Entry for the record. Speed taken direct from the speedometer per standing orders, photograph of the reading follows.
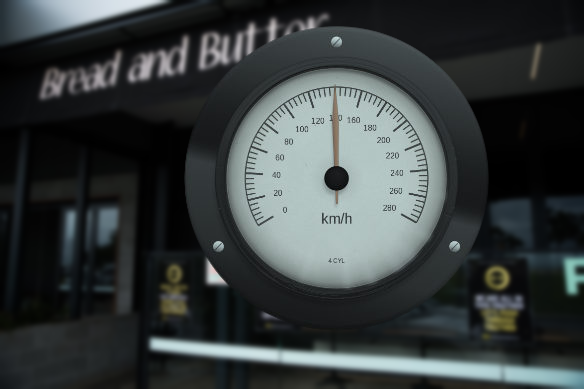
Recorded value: 140 km/h
